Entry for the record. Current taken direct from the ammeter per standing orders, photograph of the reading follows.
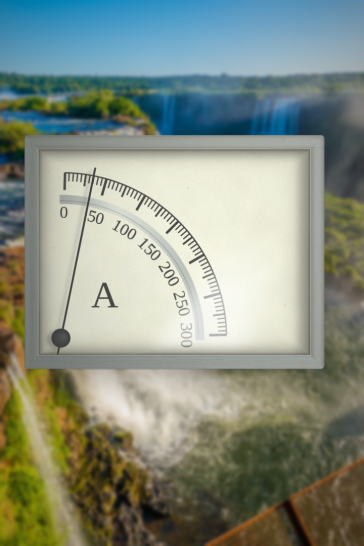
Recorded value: 35 A
